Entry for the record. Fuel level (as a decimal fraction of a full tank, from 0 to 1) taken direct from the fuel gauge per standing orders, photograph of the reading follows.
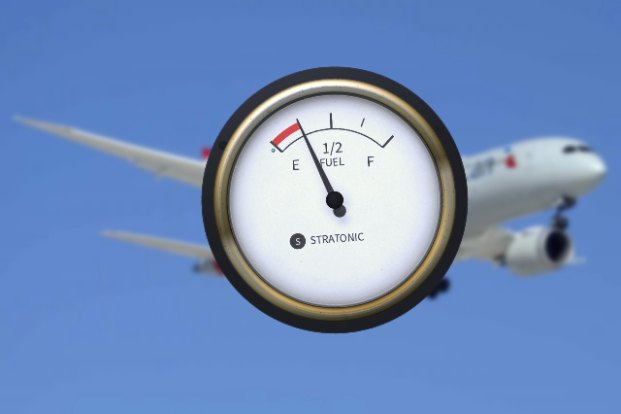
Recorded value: 0.25
